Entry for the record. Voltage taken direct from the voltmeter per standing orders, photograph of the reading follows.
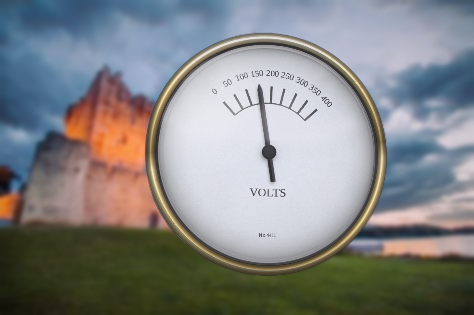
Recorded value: 150 V
